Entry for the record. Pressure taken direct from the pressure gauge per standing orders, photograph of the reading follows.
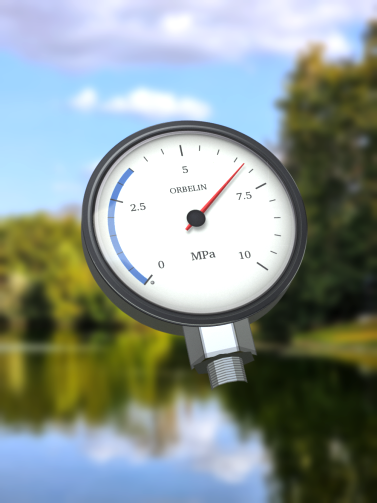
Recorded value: 6.75 MPa
